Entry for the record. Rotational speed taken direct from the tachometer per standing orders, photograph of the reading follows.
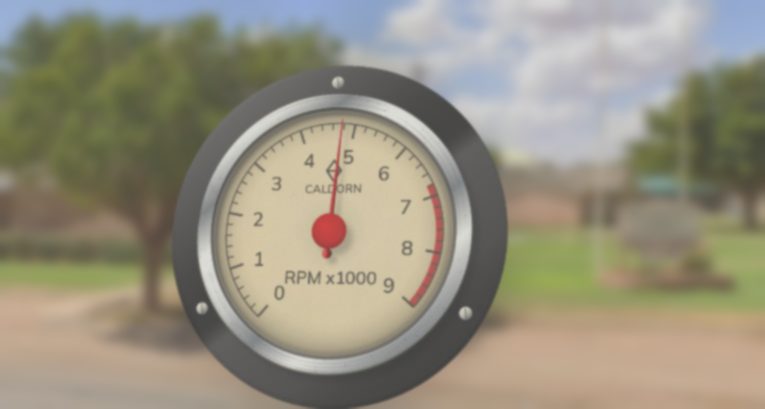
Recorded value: 4800 rpm
